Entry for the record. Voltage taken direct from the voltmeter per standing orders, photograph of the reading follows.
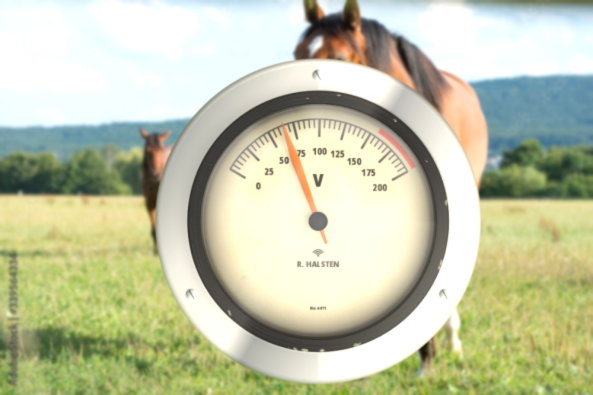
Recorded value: 65 V
